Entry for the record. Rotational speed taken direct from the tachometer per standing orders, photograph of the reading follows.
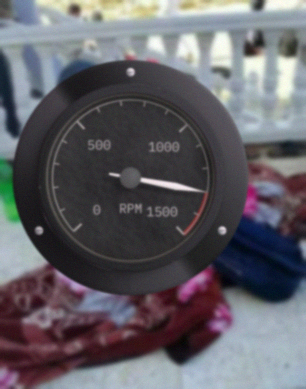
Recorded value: 1300 rpm
